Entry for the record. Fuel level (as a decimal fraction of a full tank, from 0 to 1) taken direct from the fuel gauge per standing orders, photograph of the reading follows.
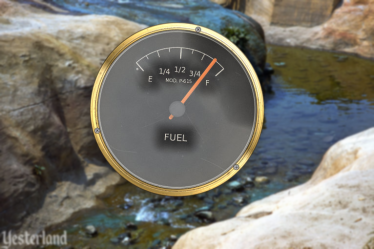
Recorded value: 0.875
